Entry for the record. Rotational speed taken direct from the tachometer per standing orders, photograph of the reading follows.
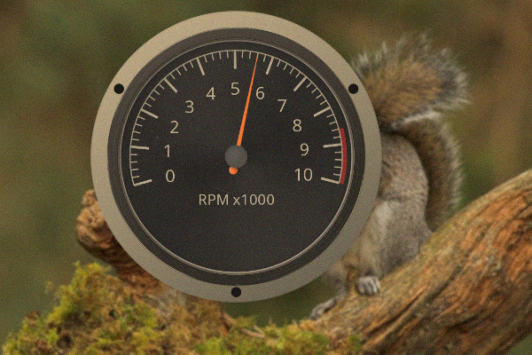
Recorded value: 5600 rpm
